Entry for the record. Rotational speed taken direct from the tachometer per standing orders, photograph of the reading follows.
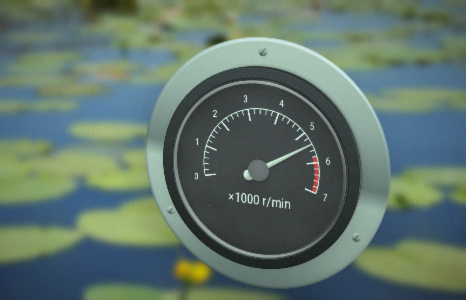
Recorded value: 5400 rpm
